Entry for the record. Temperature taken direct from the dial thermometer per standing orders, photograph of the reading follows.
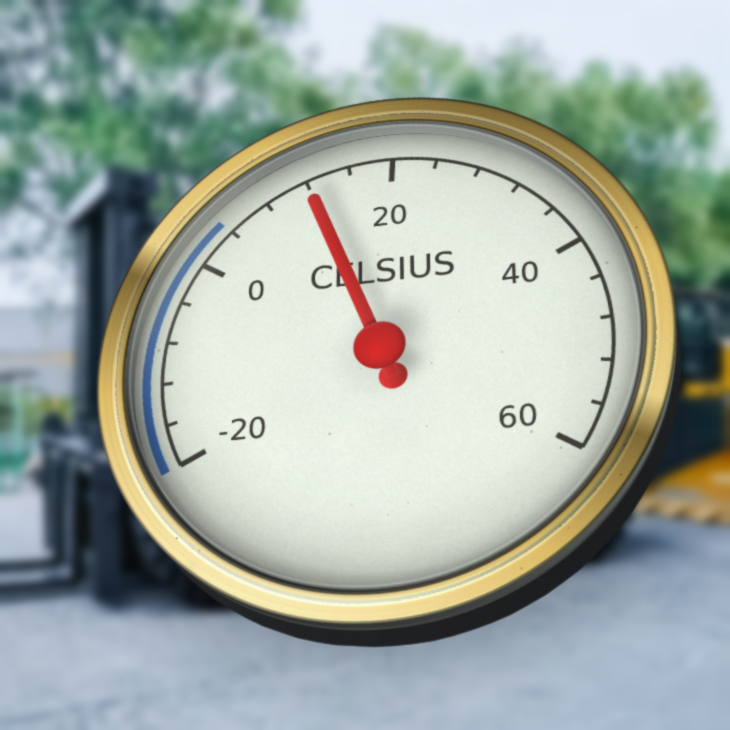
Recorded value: 12 °C
